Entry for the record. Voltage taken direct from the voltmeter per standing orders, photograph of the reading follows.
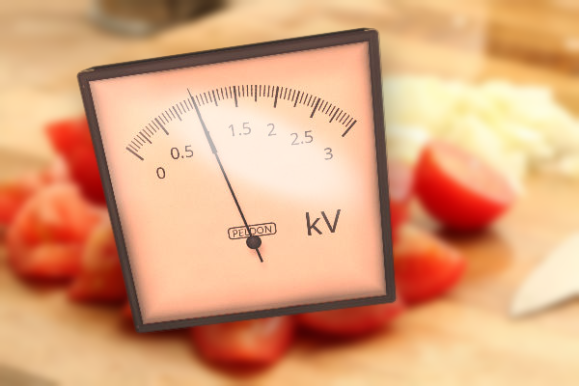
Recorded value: 1 kV
